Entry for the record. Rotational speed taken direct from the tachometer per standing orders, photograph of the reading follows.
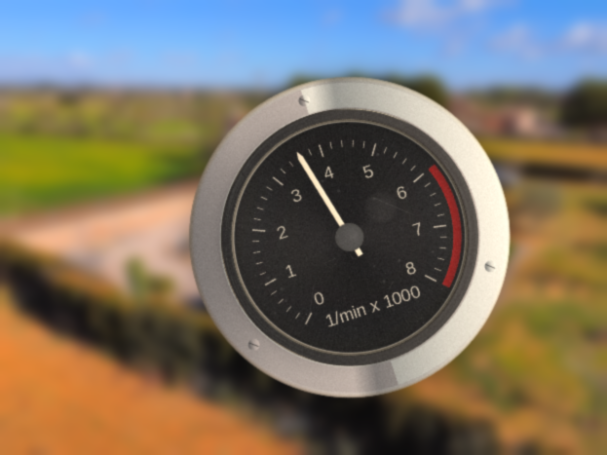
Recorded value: 3600 rpm
